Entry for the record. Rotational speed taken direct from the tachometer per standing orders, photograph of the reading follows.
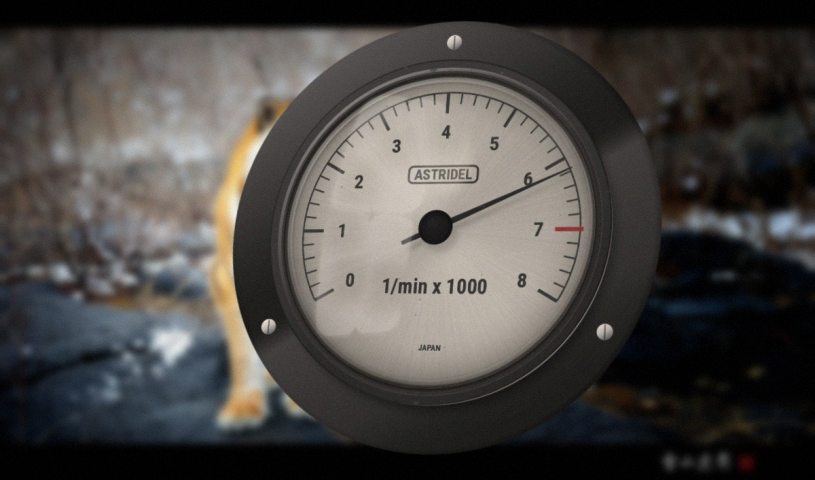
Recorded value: 6200 rpm
